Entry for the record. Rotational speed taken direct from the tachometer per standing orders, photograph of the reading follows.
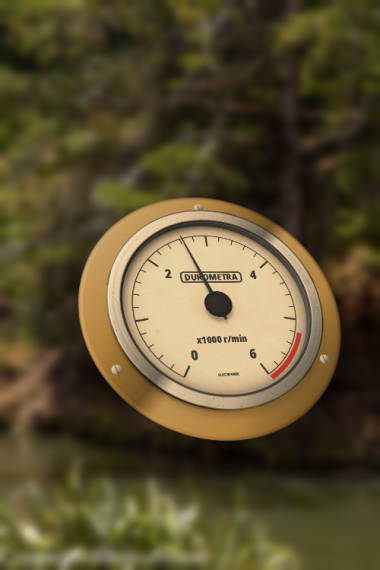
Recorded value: 2600 rpm
